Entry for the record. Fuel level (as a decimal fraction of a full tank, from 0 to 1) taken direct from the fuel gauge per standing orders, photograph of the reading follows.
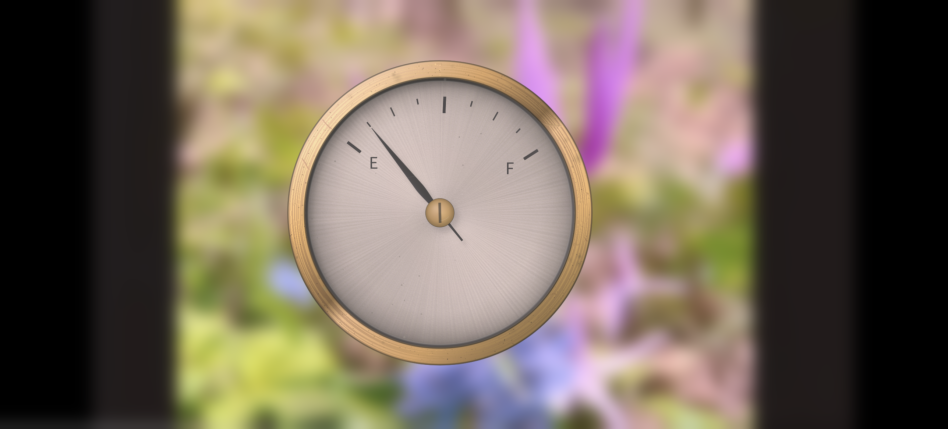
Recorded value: 0.125
